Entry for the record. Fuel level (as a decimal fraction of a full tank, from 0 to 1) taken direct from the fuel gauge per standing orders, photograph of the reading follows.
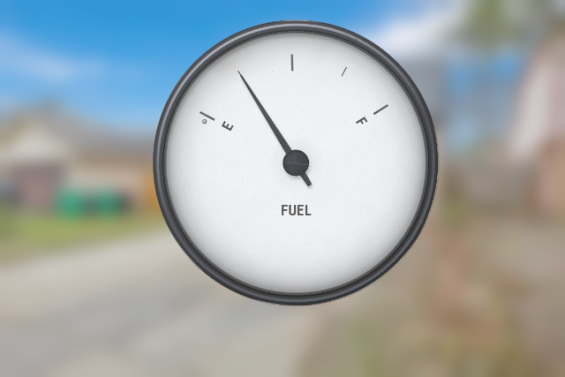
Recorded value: 0.25
